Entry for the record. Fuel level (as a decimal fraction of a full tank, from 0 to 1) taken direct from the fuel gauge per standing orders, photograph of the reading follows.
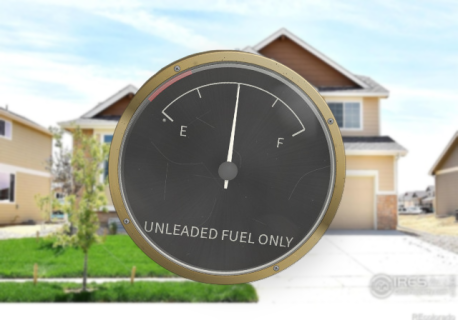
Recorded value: 0.5
